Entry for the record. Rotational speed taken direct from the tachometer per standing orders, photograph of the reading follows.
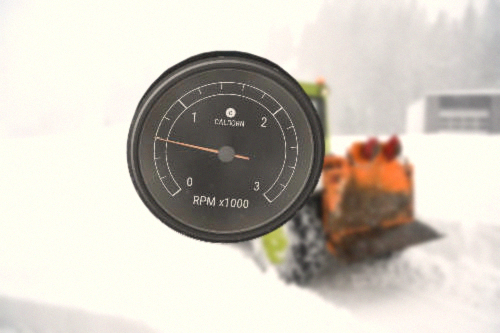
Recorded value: 600 rpm
